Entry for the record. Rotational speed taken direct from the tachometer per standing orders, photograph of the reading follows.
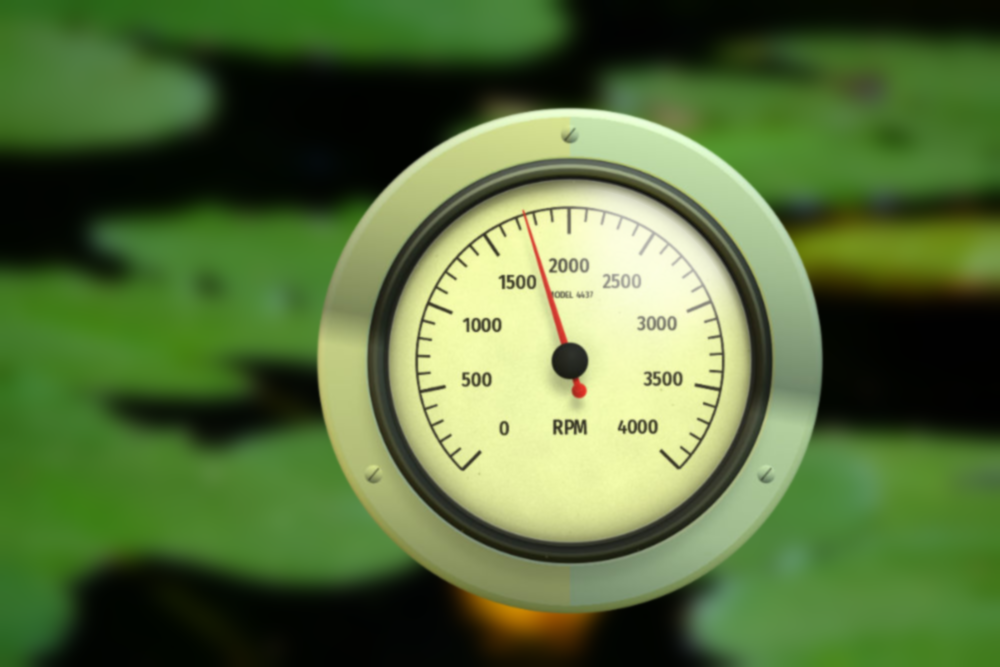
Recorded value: 1750 rpm
